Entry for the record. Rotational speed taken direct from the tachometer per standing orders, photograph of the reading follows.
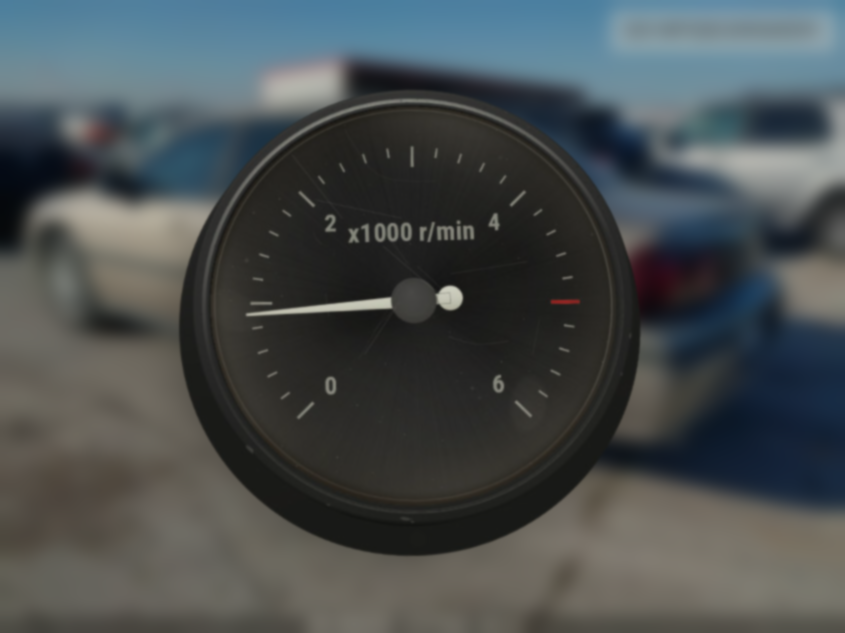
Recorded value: 900 rpm
